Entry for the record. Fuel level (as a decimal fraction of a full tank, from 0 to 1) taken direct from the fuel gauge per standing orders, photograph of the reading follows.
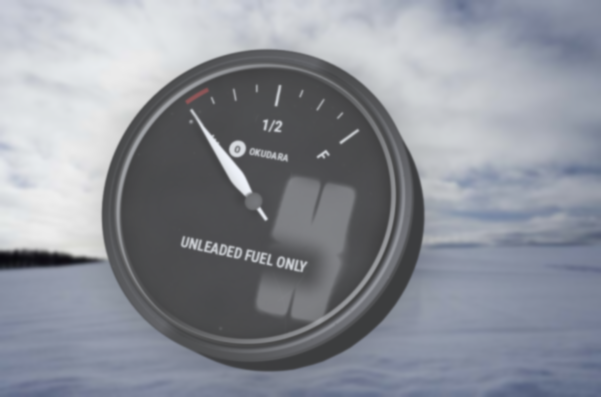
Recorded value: 0
